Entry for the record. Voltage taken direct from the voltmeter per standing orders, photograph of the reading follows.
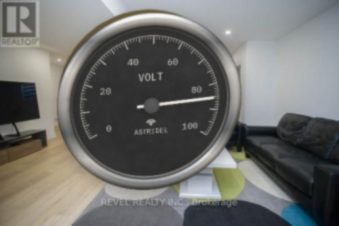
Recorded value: 85 V
